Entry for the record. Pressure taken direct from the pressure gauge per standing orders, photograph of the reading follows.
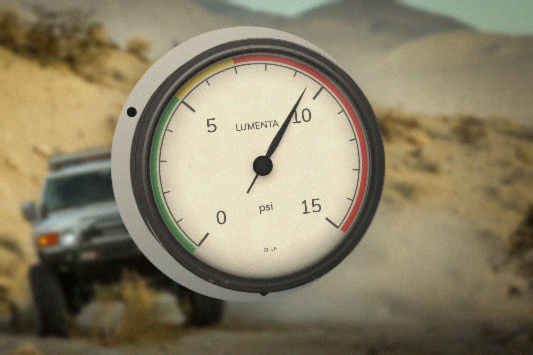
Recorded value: 9.5 psi
